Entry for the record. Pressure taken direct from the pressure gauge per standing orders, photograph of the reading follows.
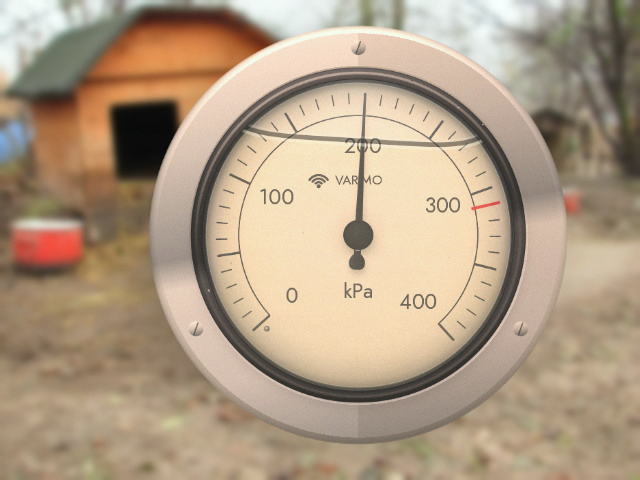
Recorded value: 200 kPa
